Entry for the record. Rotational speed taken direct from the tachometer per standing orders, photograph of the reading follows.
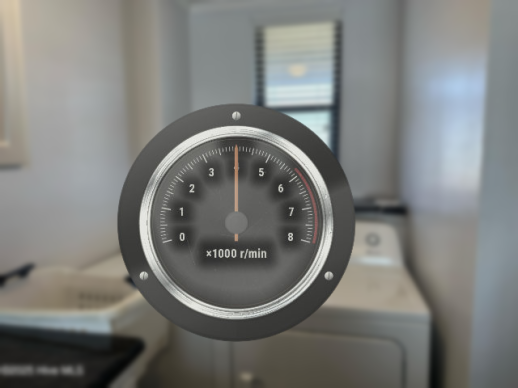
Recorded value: 4000 rpm
